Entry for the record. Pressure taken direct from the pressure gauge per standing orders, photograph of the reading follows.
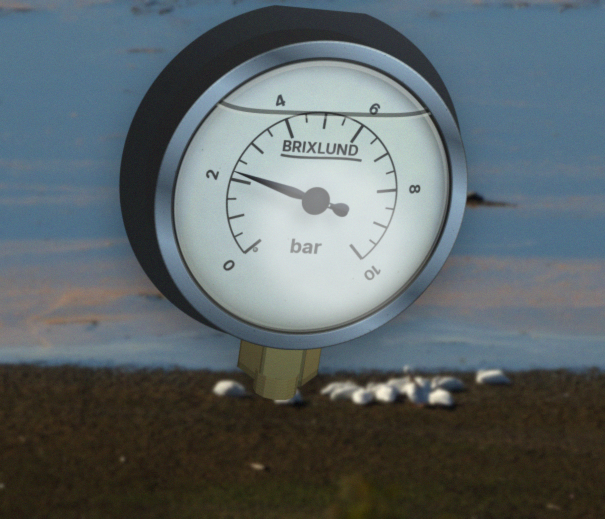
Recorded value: 2.25 bar
